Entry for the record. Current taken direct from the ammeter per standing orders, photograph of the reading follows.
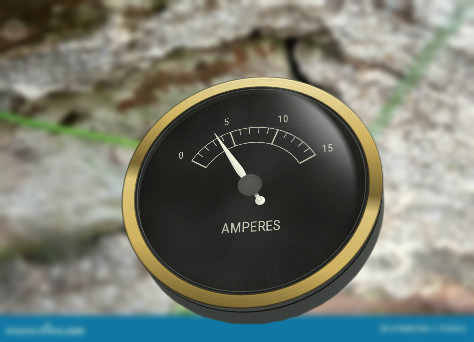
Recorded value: 3.5 A
